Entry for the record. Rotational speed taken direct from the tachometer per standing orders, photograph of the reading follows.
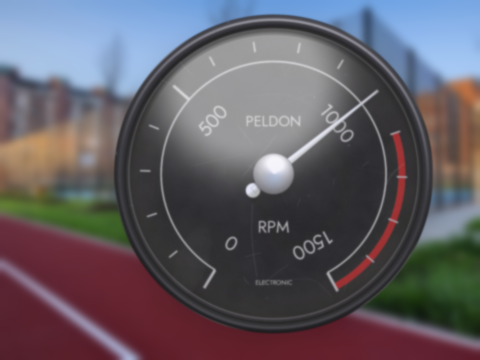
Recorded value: 1000 rpm
